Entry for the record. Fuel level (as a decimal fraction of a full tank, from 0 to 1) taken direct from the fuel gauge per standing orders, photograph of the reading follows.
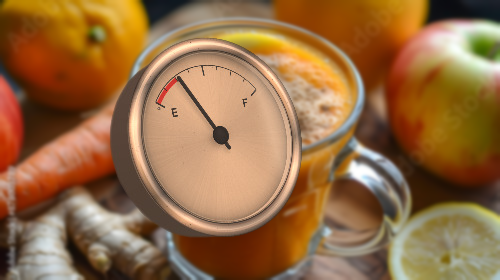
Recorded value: 0.25
